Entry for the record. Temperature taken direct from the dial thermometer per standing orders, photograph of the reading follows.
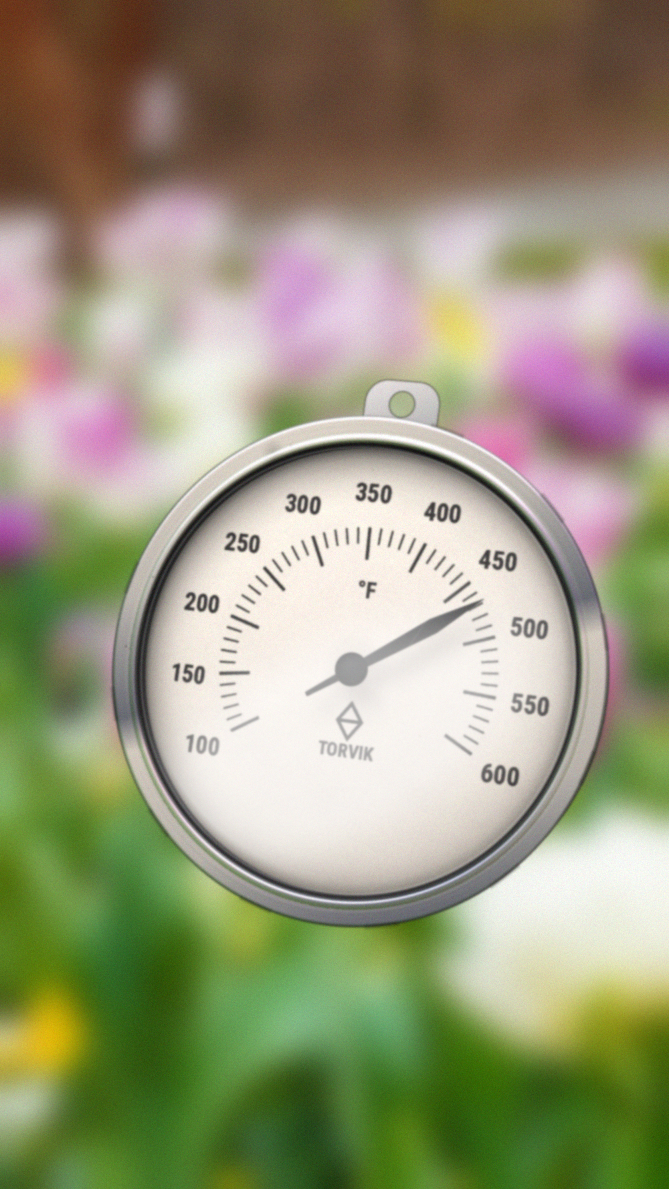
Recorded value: 470 °F
